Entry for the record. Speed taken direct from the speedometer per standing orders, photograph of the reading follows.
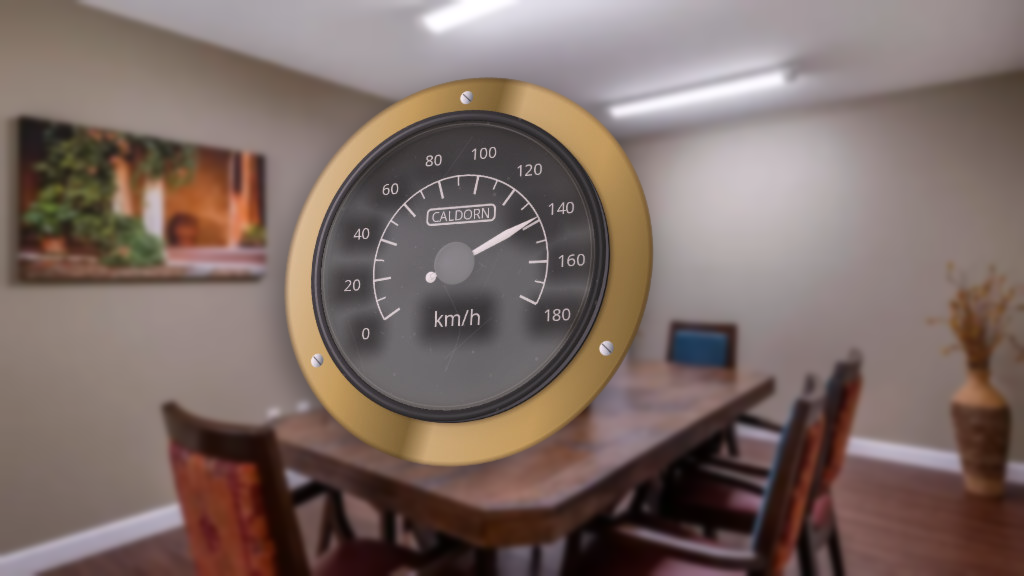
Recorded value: 140 km/h
